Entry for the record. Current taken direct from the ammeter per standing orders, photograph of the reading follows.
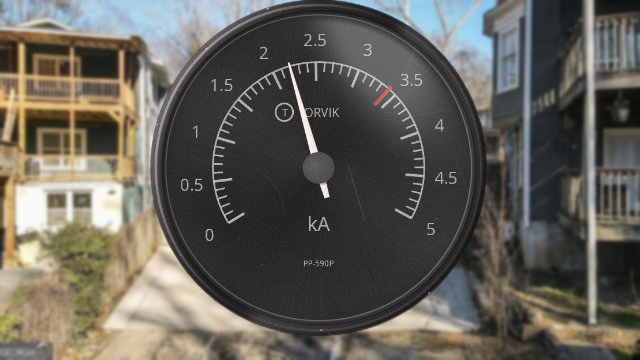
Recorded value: 2.2 kA
